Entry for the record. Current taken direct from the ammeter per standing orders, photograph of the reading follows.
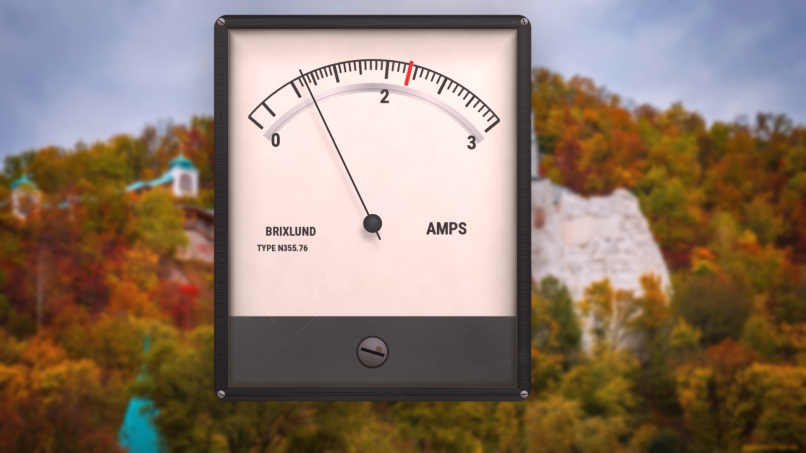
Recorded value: 1.15 A
